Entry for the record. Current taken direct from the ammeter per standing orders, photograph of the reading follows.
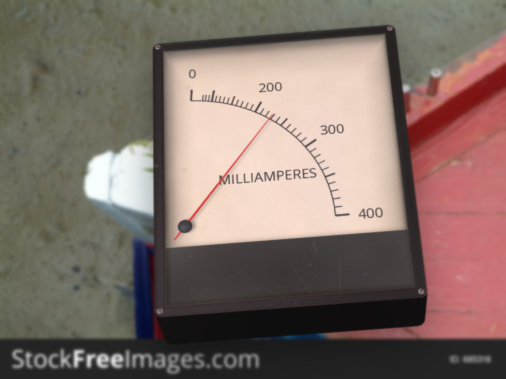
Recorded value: 230 mA
